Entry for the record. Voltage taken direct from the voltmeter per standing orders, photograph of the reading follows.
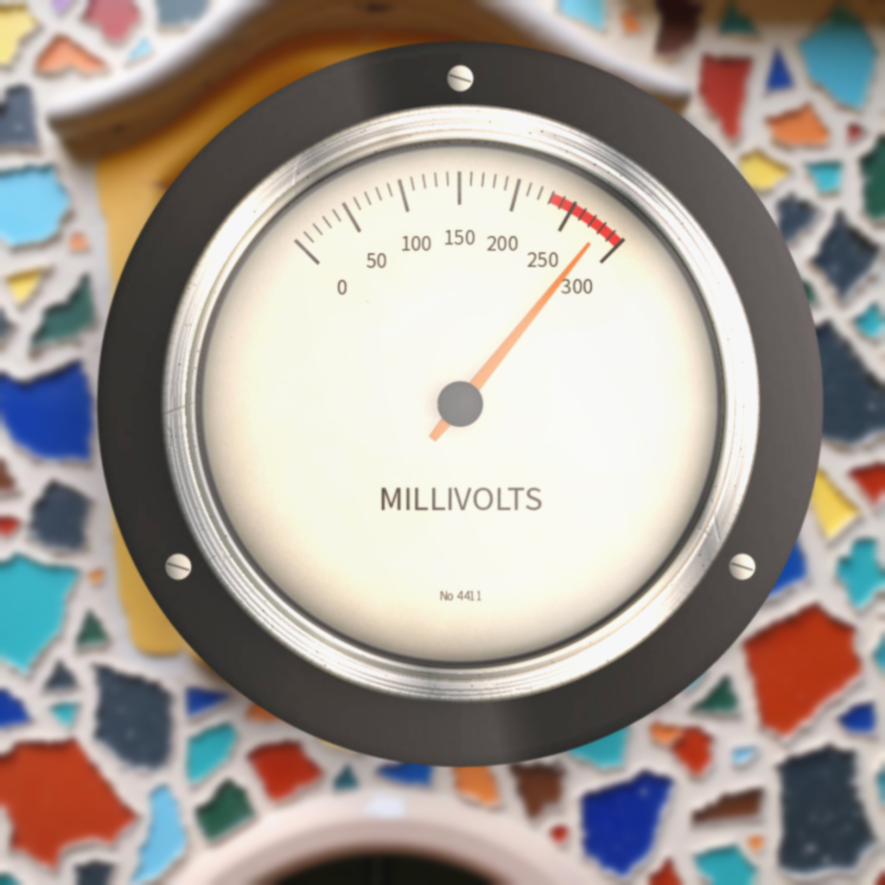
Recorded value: 280 mV
